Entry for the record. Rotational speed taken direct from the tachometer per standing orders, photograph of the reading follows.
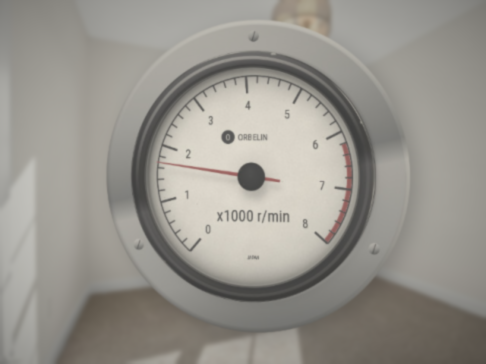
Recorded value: 1700 rpm
